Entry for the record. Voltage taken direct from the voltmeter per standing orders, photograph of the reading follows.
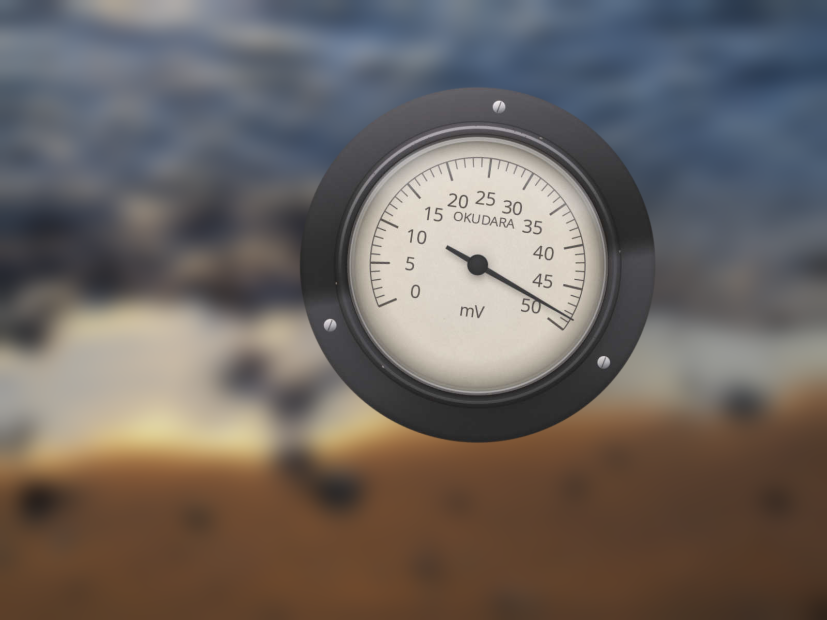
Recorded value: 48.5 mV
